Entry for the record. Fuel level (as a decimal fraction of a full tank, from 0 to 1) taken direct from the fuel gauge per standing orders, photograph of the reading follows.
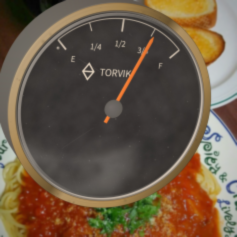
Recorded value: 0.75
